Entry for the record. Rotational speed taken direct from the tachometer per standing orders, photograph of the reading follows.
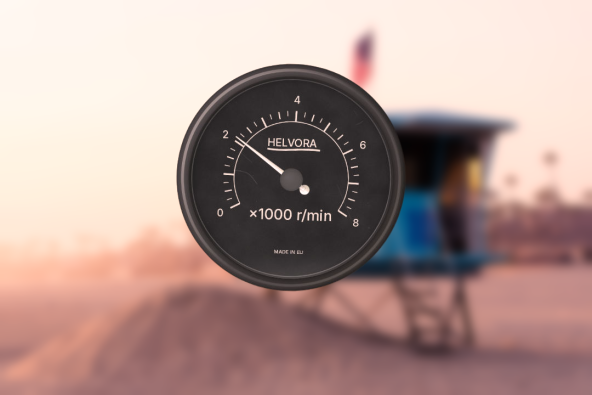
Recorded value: 2125 rpm
